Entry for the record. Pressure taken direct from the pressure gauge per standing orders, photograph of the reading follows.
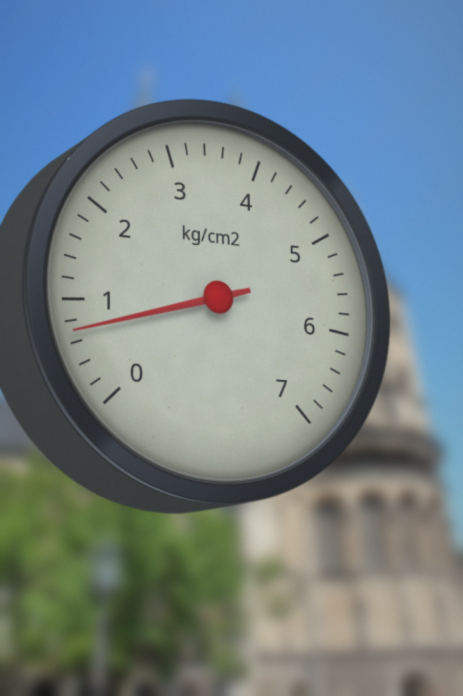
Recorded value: 0.7 kg/cm²
